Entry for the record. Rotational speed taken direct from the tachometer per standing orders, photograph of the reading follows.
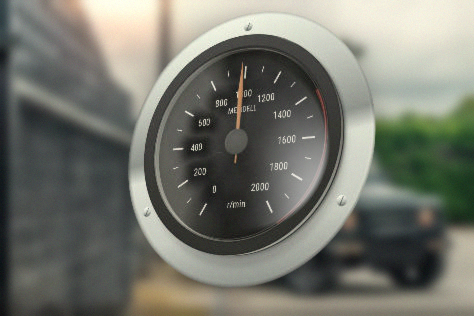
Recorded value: 1000 rpm
